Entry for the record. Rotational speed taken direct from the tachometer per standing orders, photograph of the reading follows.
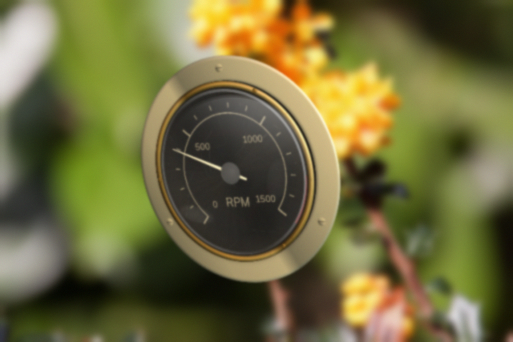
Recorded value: 400 rpm
